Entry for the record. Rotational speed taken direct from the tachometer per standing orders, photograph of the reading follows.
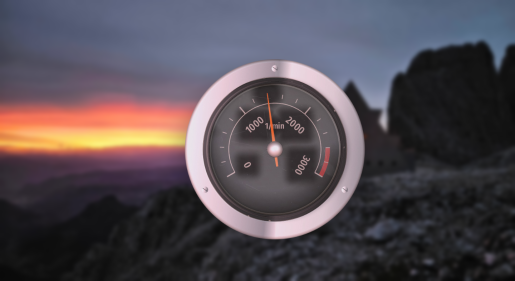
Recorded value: 1400 rpm
